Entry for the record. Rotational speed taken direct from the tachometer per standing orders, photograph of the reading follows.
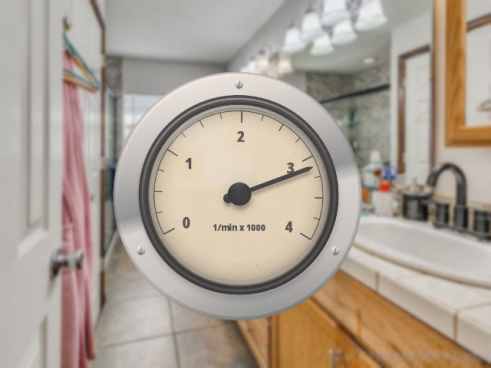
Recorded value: 3125 rpm
